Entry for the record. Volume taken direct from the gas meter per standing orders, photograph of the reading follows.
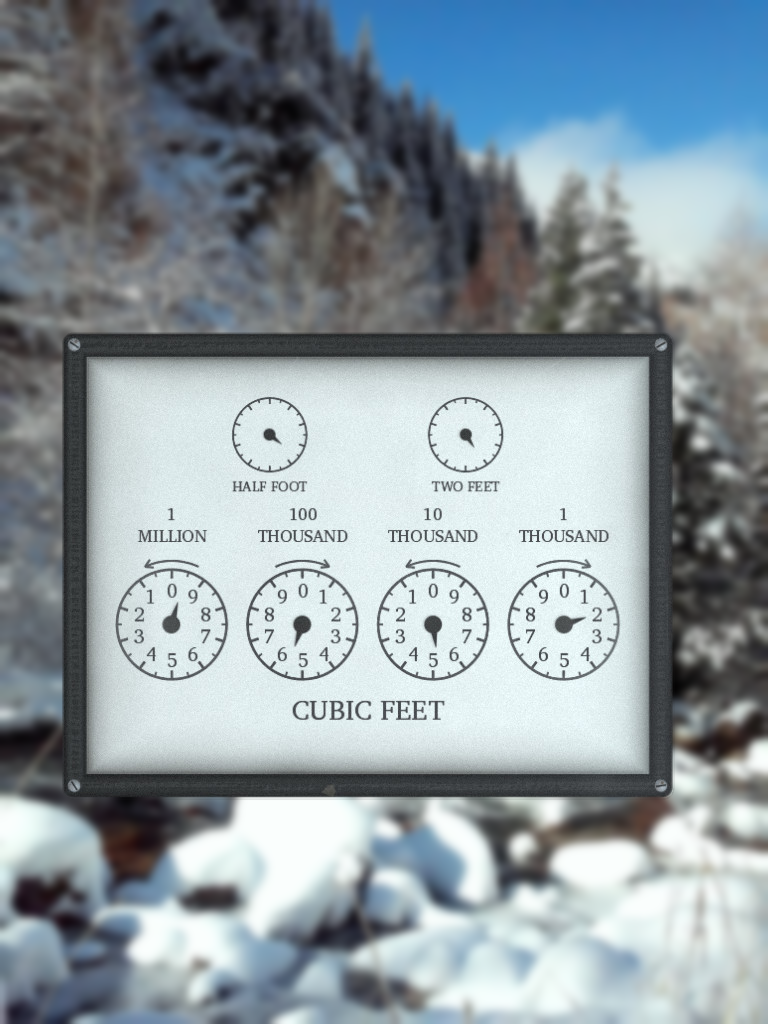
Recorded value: 955200 ft³
